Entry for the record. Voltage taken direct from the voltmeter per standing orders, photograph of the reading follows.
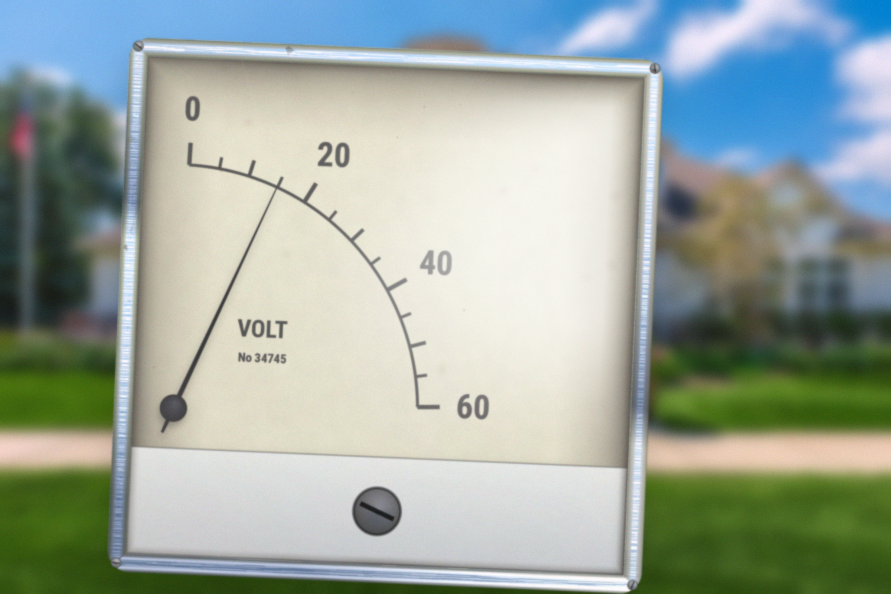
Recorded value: 15 V
